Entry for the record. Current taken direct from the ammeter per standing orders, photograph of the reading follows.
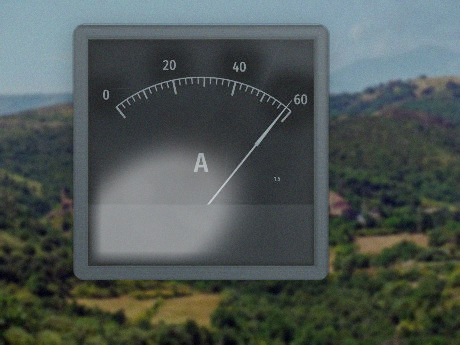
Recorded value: 58 A
